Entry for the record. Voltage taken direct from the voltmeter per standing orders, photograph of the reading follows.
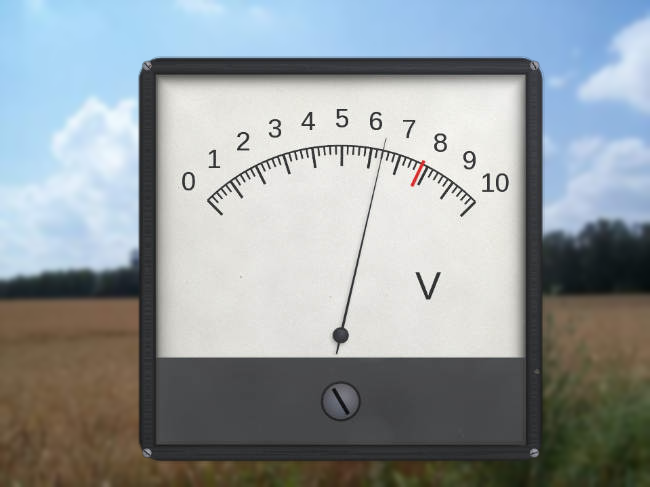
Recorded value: 6.4 V
